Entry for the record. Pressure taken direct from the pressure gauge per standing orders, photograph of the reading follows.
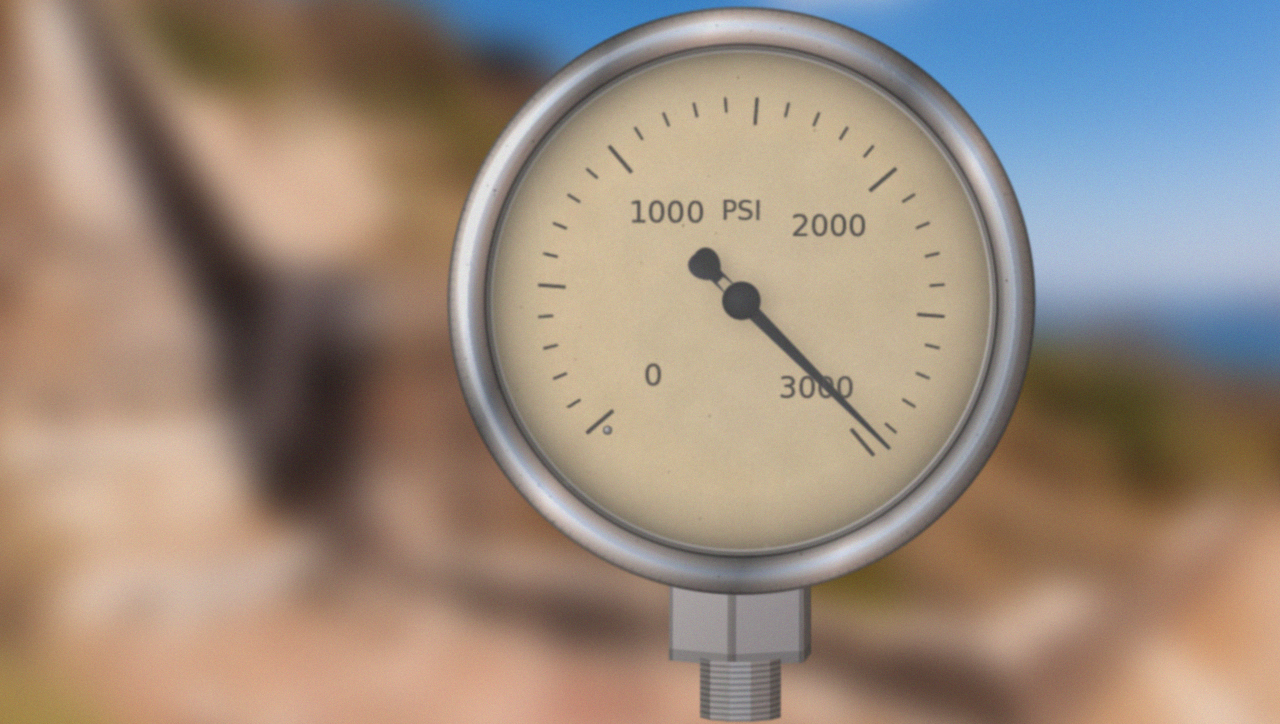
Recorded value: 2950 psi
